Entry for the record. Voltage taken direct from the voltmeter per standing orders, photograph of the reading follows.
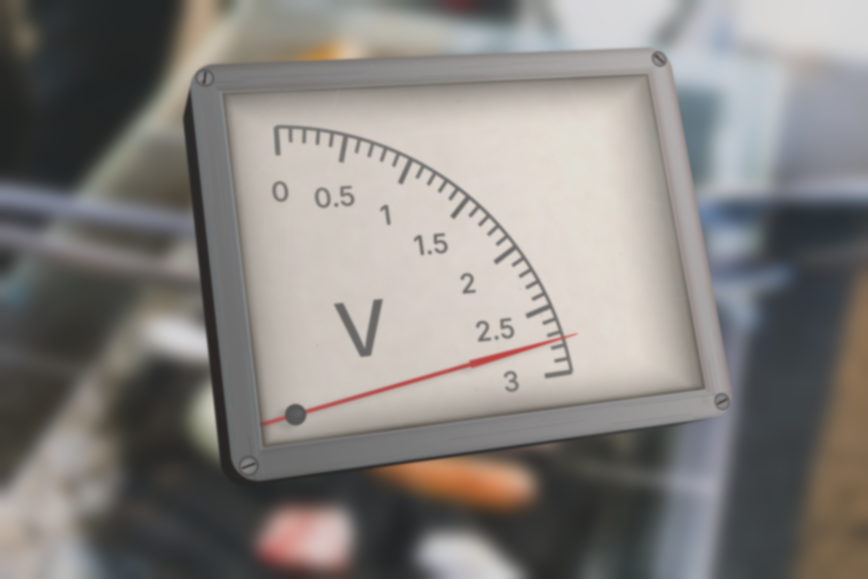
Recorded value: 2.75 V
